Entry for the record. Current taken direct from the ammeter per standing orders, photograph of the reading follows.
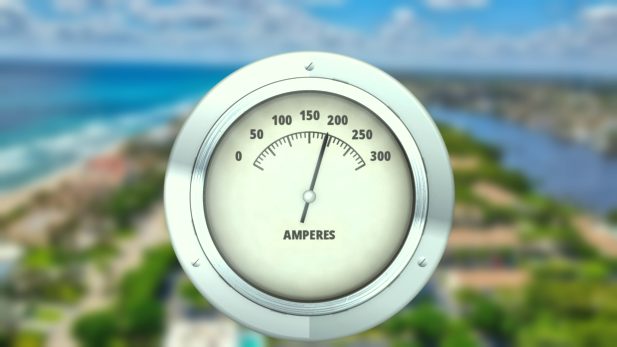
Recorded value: 190 A
